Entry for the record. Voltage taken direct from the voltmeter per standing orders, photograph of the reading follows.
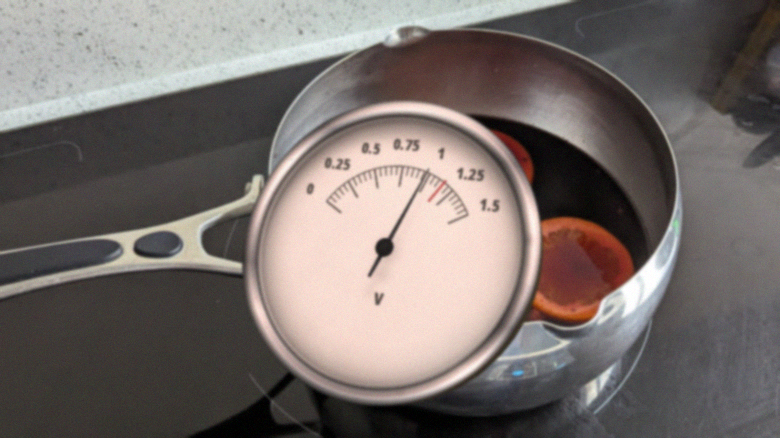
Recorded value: 1 V
